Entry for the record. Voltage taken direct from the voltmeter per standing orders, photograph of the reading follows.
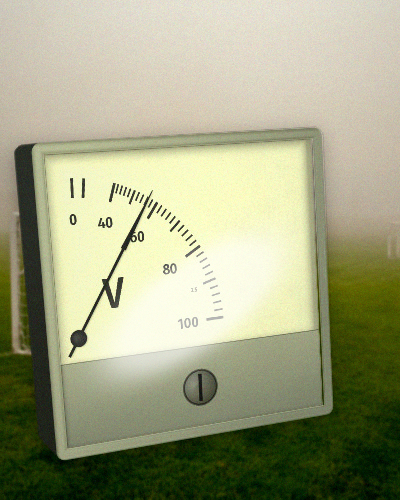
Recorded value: 56 V
